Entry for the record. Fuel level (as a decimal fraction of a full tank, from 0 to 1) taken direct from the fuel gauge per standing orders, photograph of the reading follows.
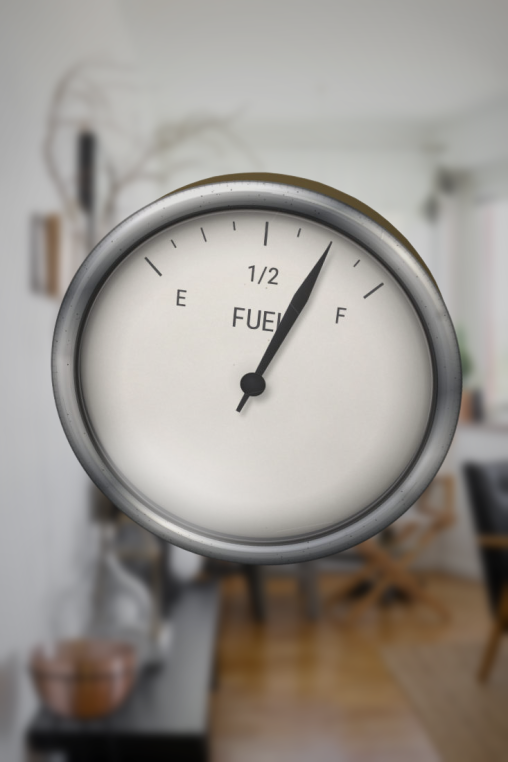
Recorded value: 0.75
